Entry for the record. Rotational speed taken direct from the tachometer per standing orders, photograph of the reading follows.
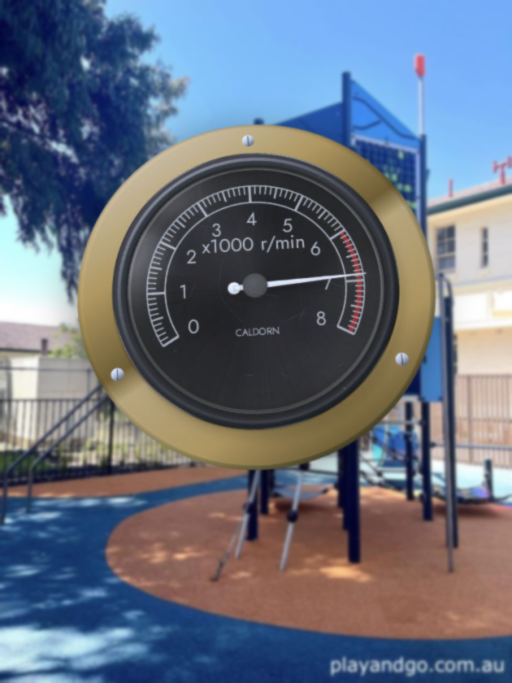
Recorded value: 6900 rpm
